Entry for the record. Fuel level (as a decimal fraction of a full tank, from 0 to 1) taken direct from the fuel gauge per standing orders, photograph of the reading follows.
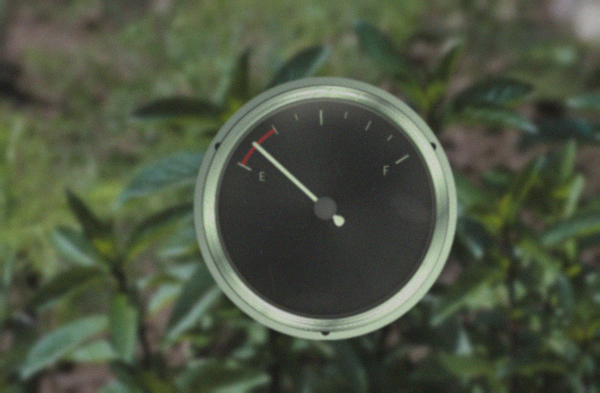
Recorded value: 0.125
